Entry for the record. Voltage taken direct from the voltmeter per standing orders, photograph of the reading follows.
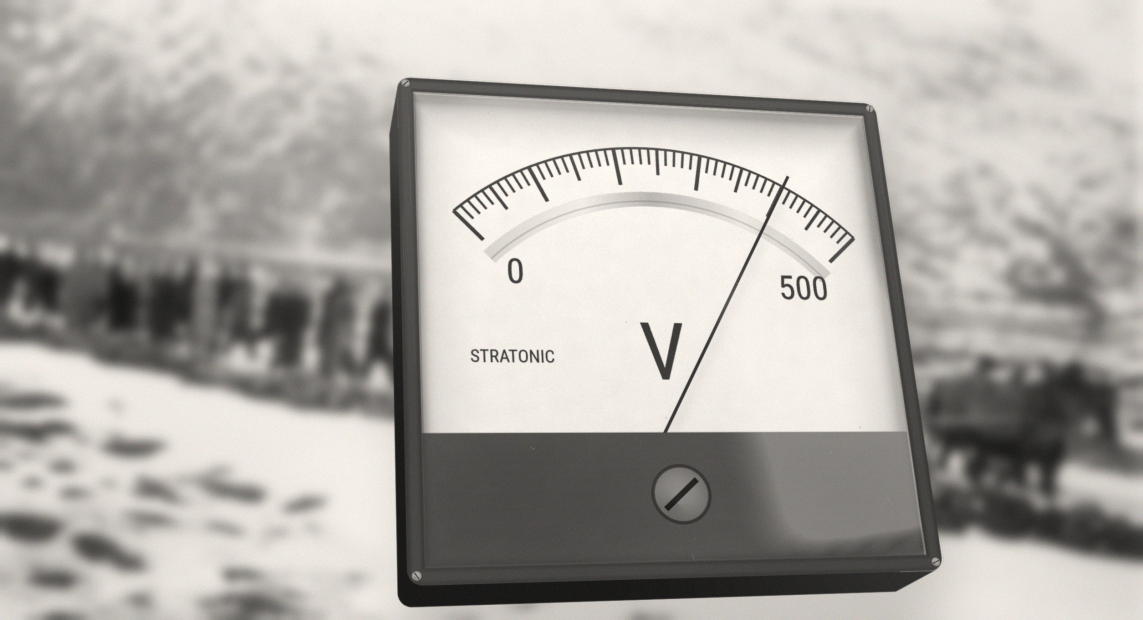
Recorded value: 400 V
